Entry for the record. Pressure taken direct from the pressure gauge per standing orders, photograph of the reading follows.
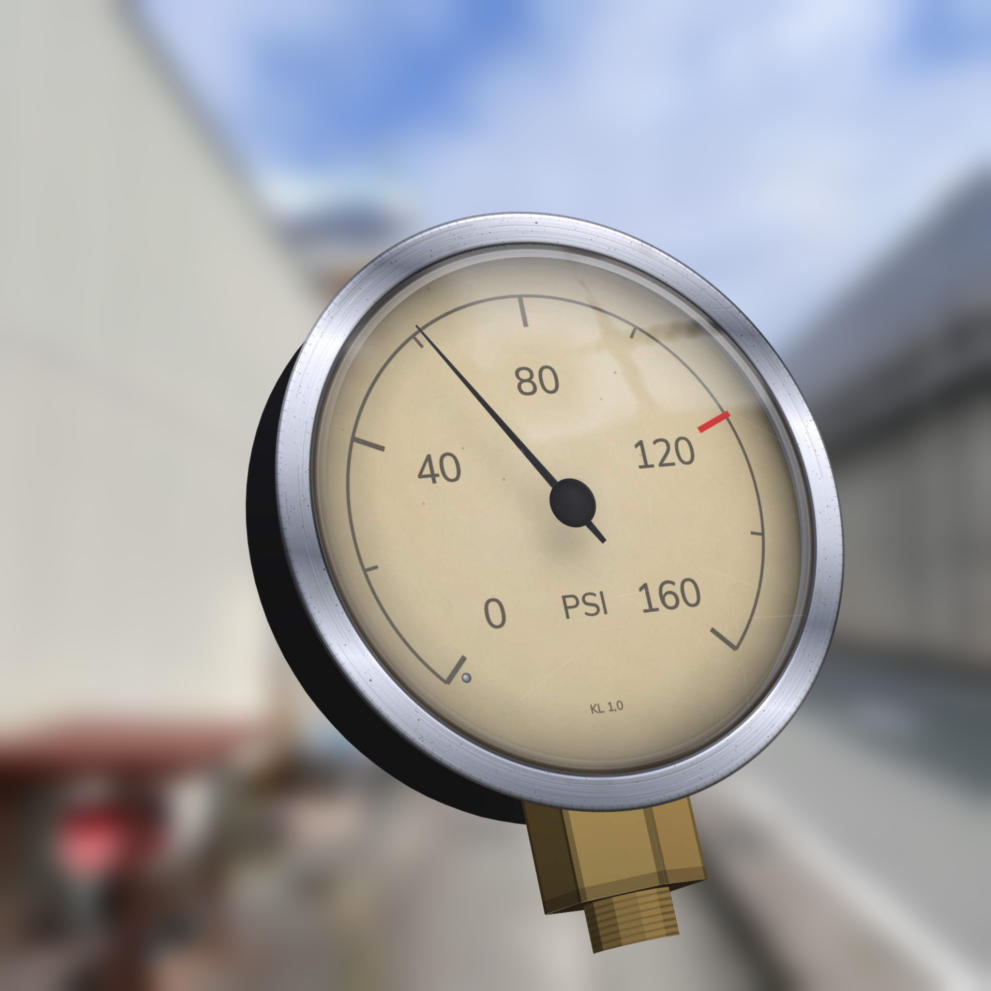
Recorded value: 60 psi
